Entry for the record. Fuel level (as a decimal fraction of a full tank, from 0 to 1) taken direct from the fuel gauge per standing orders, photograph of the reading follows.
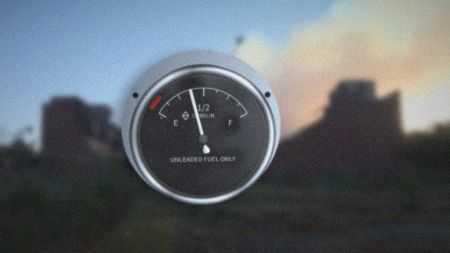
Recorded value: 0.375
